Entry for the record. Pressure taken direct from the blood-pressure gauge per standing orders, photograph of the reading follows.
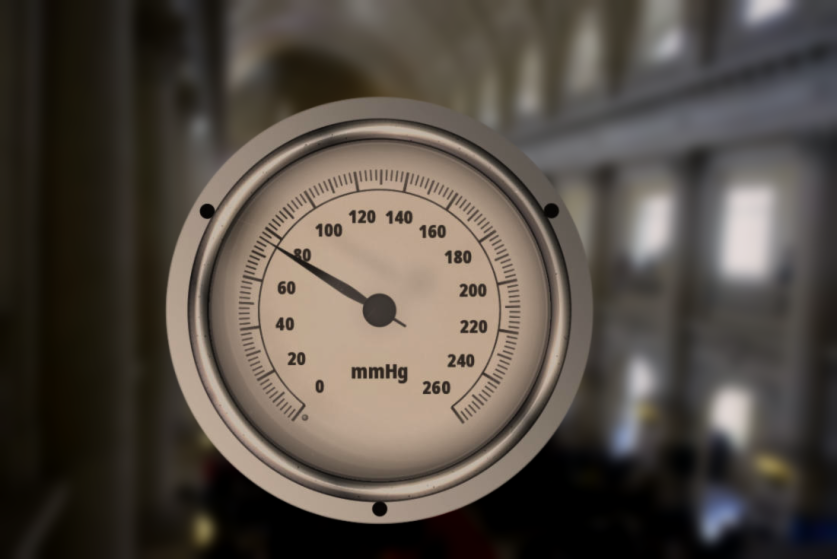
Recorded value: 76 mmHg
